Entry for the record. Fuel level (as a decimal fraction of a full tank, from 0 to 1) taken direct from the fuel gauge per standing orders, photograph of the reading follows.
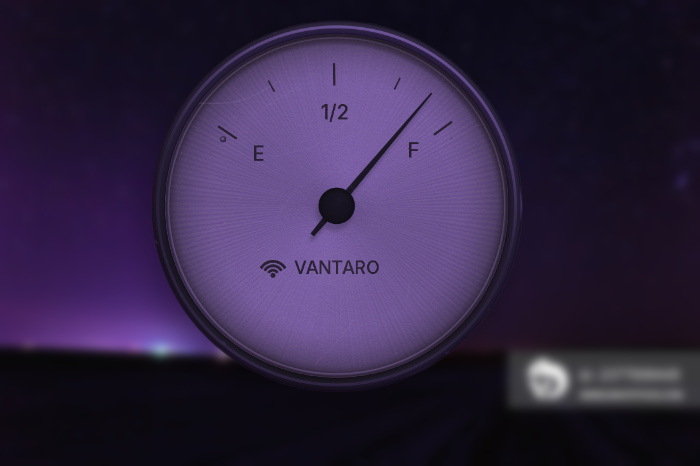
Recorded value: 0.875
